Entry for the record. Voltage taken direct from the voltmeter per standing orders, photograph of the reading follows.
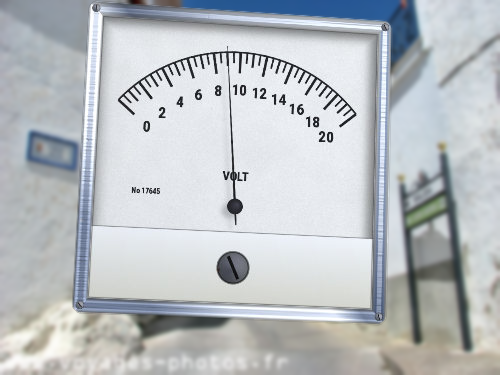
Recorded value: 9 V
